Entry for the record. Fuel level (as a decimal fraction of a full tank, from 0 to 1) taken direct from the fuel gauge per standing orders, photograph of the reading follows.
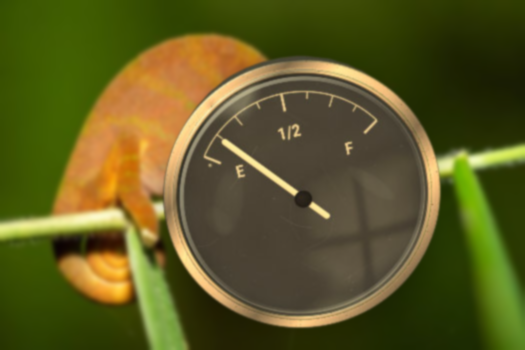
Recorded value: 0.125
